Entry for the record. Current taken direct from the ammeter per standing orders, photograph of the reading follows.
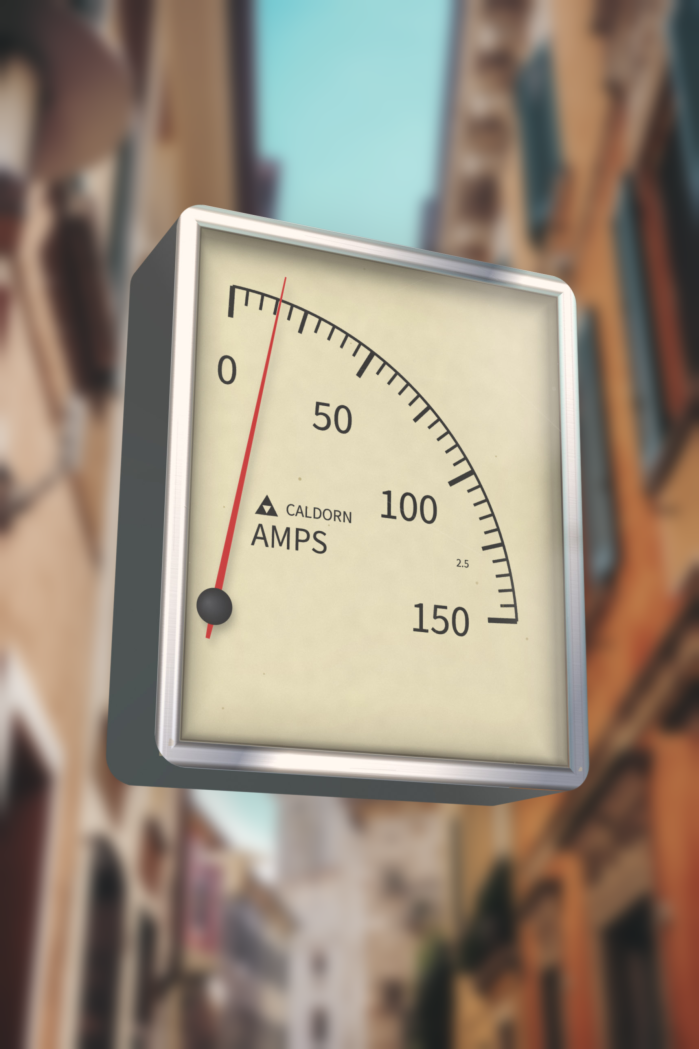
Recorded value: 15 A
